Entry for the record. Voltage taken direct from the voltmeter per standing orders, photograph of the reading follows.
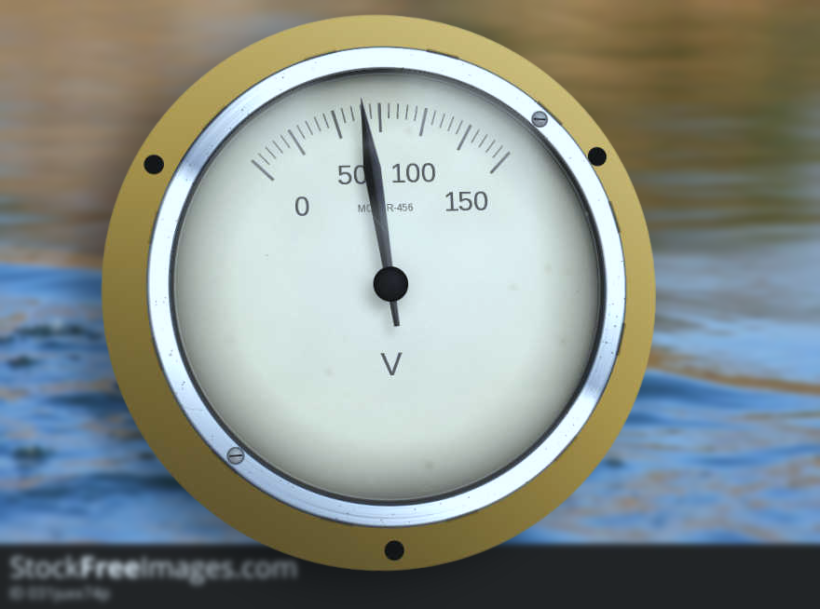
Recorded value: 65 V
